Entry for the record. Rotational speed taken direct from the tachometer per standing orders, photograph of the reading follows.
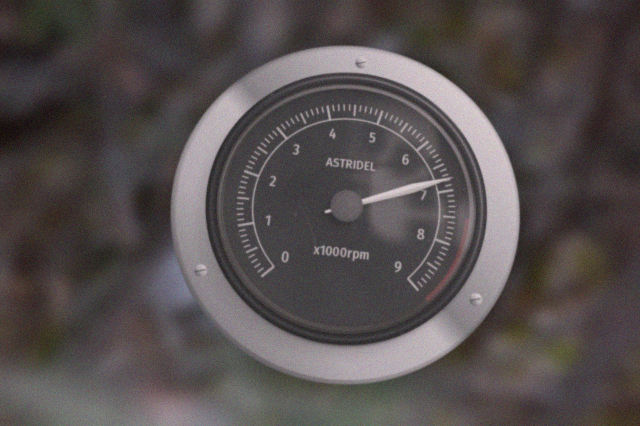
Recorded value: 6800 rpm
